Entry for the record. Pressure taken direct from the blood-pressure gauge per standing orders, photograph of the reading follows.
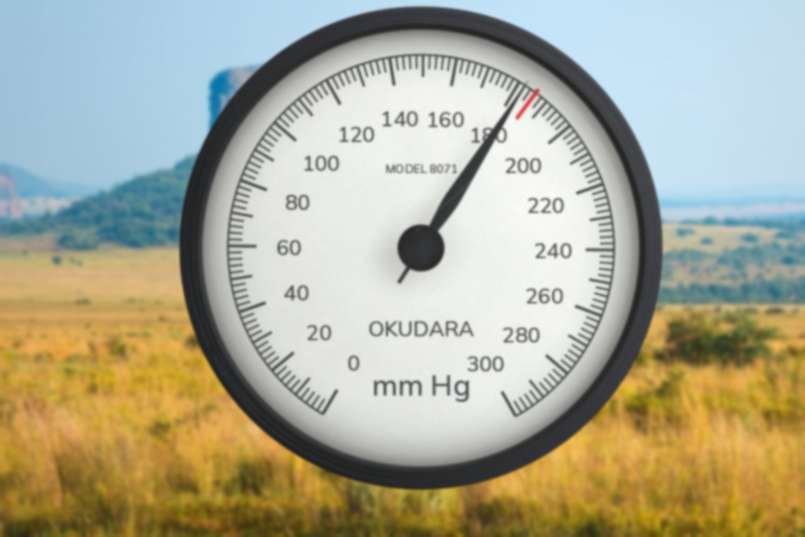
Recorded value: 182 mmHg
